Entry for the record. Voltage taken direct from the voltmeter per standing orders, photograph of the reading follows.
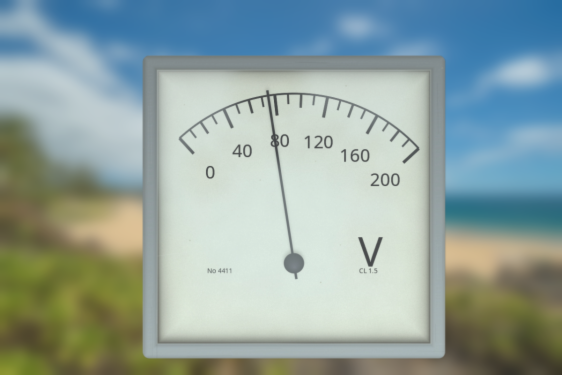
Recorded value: 75 V
